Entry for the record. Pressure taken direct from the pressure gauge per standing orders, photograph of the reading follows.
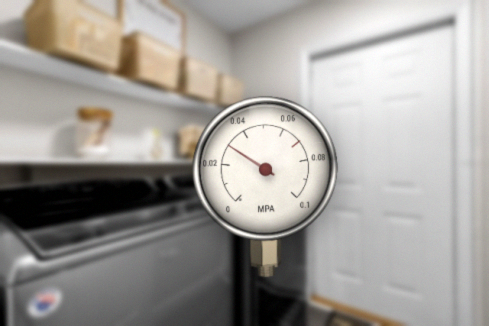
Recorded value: 0.03 MPa
